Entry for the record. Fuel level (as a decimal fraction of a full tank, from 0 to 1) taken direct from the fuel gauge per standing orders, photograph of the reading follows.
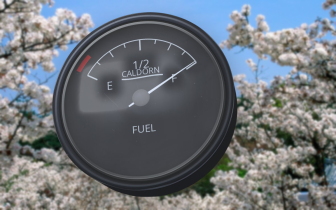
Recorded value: 1
